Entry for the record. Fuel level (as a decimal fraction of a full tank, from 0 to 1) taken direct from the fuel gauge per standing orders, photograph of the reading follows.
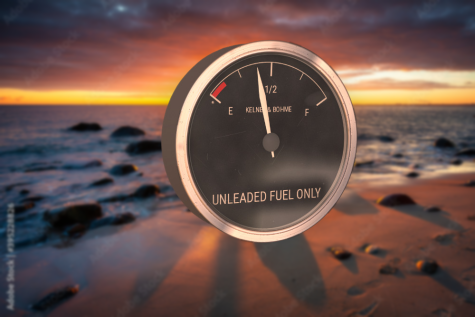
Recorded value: 0.375
